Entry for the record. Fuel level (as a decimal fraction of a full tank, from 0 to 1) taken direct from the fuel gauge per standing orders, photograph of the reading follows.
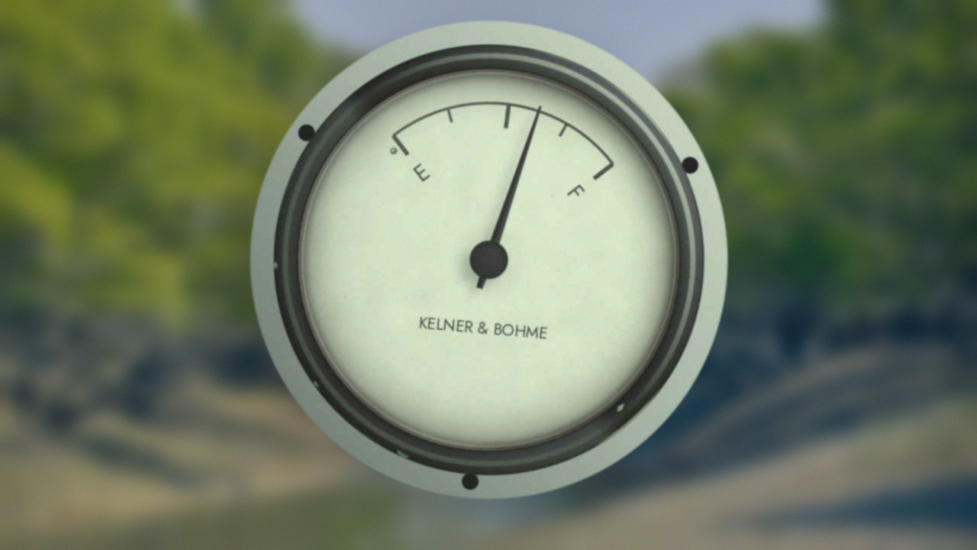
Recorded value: 0.625
